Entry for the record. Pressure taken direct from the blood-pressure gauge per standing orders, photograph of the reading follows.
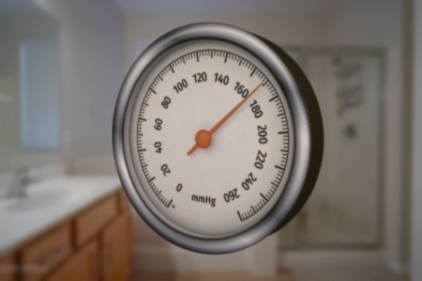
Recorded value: 170 mmHg
